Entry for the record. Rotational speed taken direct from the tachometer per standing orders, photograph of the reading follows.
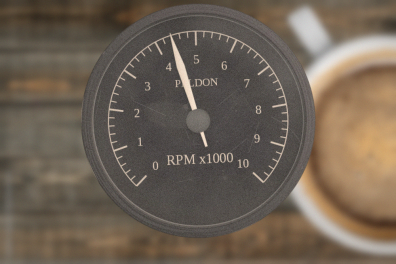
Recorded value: 4400 rpm
